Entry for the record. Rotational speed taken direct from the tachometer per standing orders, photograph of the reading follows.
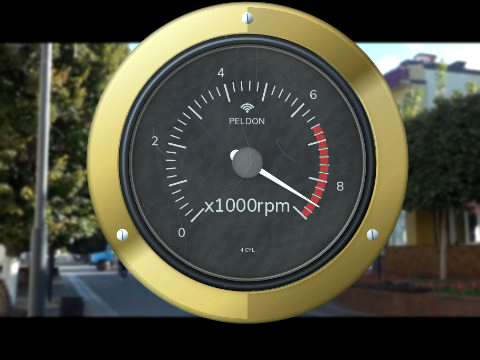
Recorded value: 8600 rpm
